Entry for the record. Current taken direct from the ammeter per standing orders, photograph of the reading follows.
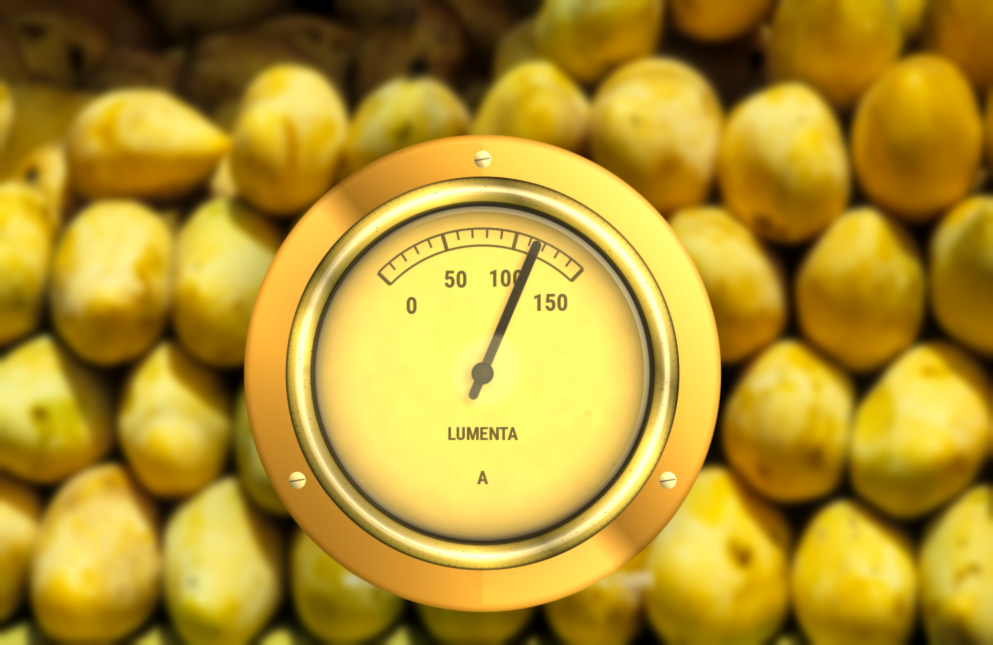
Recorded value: 115 A
